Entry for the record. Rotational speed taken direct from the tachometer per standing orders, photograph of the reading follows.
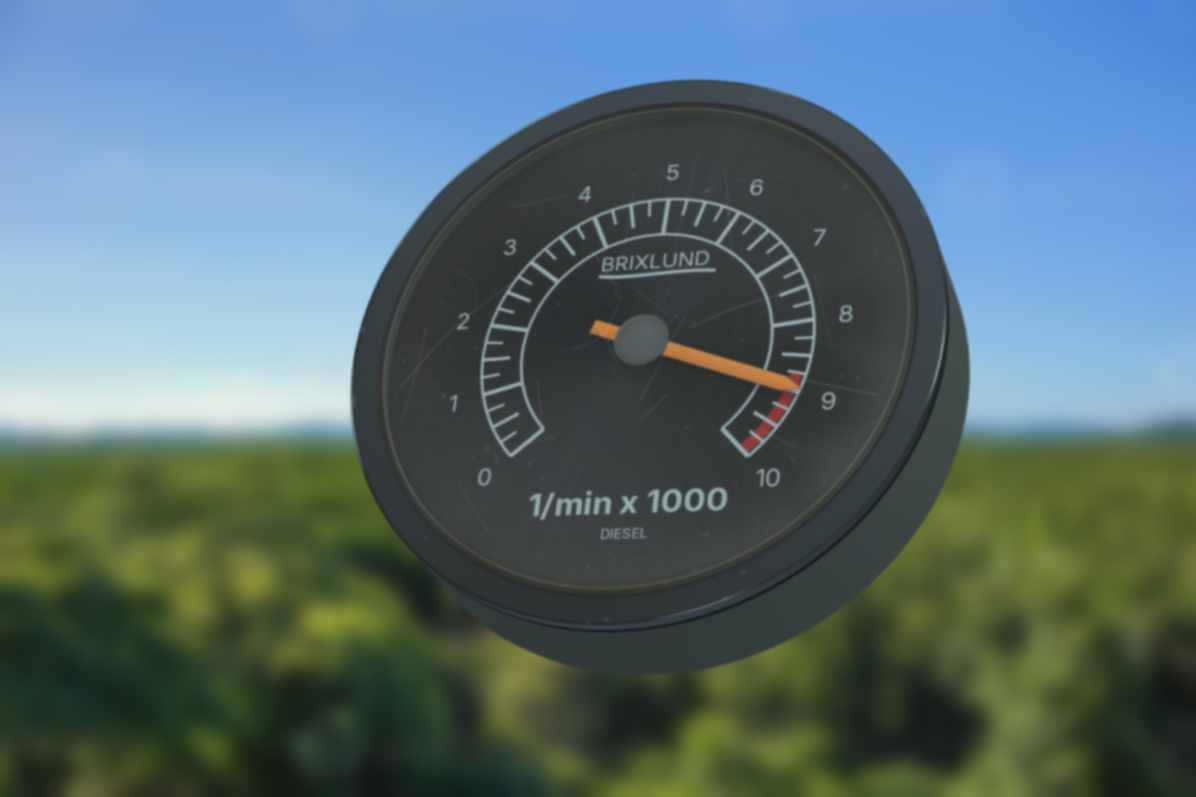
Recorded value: 9000 rpm
